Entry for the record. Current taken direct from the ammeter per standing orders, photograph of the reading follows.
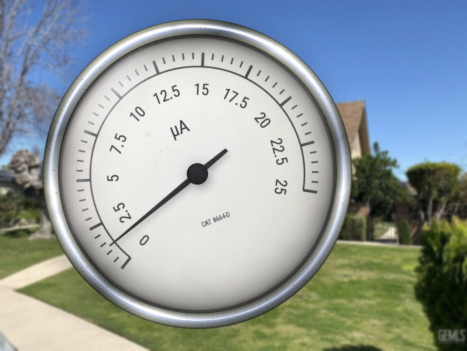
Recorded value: 1.25 µA
